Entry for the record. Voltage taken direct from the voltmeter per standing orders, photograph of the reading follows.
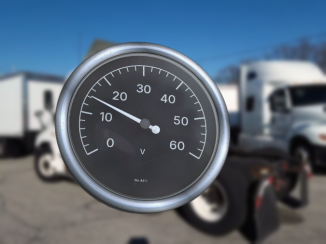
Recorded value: 14 V
